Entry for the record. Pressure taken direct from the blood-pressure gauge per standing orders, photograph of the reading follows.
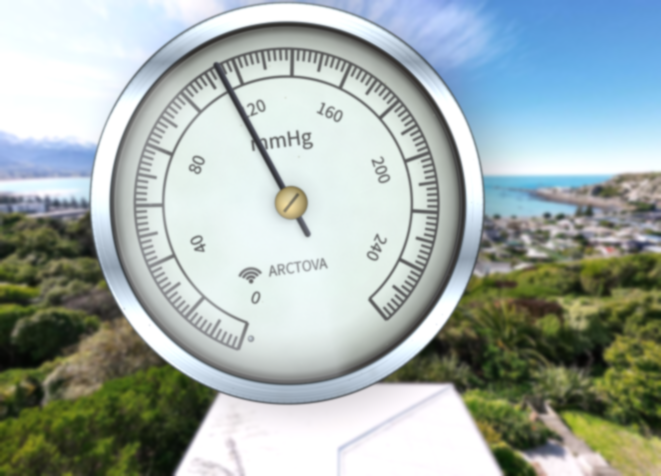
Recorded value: 114 mmHg
